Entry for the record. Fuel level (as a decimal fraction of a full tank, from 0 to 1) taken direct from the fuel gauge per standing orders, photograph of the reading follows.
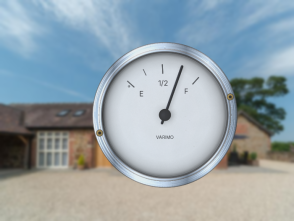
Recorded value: 0.75
